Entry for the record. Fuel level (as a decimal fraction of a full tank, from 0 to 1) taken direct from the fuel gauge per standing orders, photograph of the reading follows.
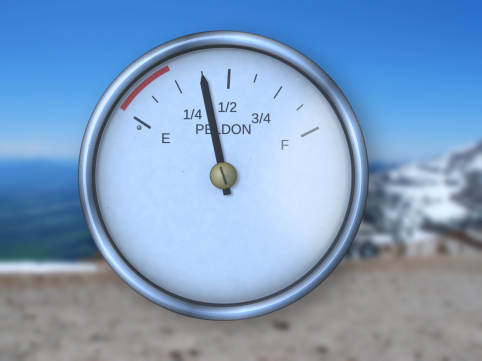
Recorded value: 0.375
